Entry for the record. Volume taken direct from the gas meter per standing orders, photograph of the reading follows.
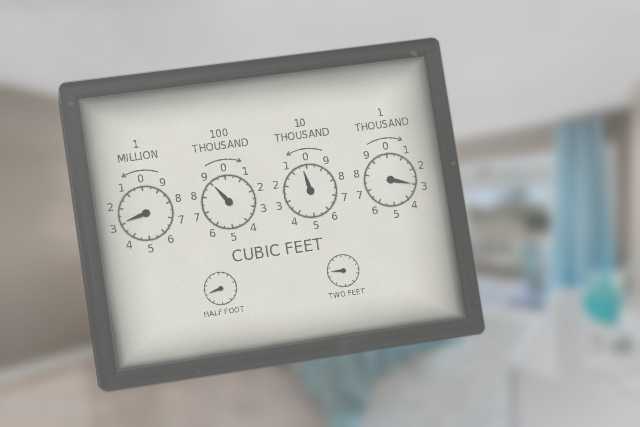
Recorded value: 290300 ft³
